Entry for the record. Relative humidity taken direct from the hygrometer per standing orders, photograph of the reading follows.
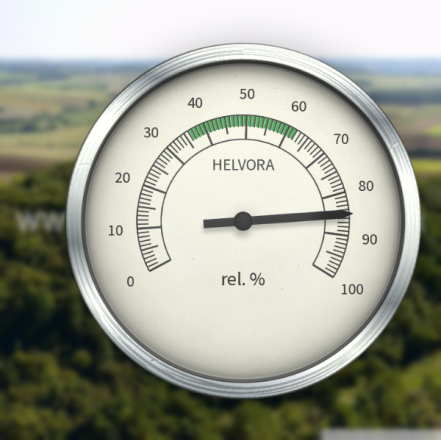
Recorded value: 85 %
